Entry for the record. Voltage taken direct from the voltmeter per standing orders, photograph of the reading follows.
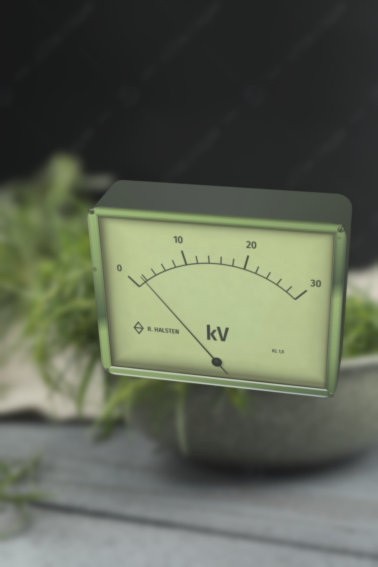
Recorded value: 2 kV
